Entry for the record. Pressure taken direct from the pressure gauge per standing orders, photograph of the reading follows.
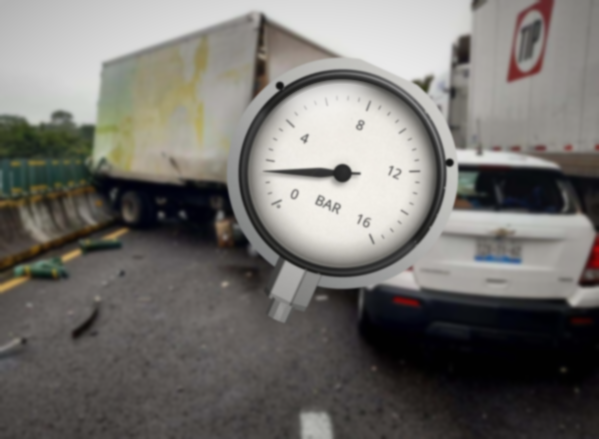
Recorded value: 1.5 bar
